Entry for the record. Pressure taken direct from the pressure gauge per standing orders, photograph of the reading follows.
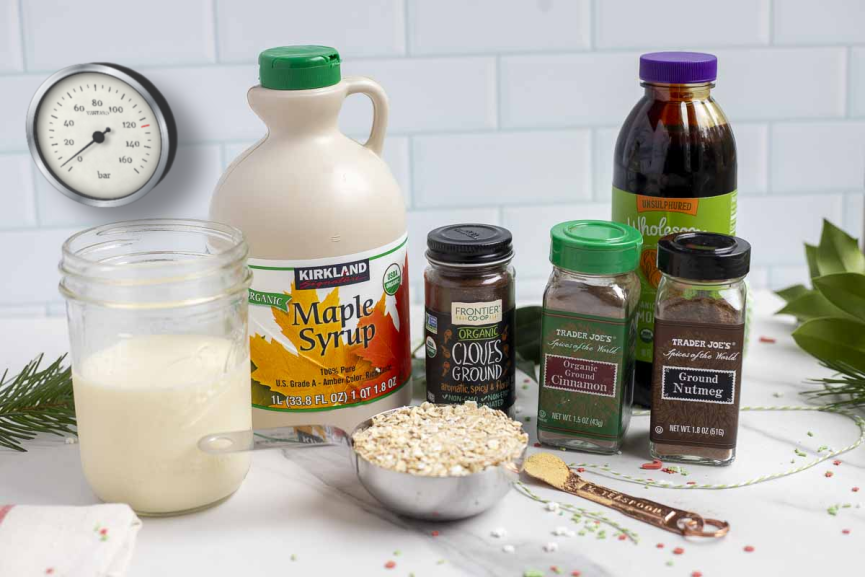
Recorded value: 5 bar
